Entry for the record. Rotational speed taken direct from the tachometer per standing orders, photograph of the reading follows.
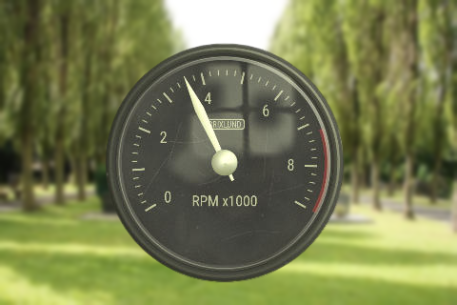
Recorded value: 3600 rpm
